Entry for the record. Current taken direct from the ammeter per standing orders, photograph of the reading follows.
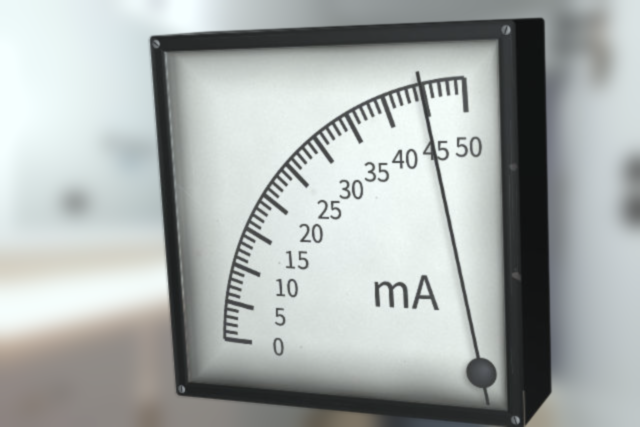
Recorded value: 45 mA
